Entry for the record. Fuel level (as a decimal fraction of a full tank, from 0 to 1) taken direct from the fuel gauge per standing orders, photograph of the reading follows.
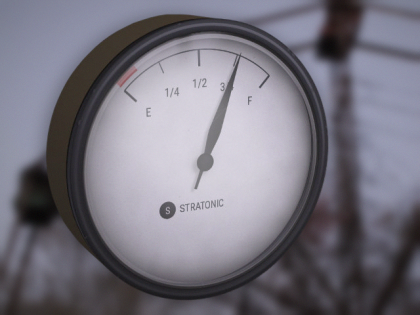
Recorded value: 0.75
